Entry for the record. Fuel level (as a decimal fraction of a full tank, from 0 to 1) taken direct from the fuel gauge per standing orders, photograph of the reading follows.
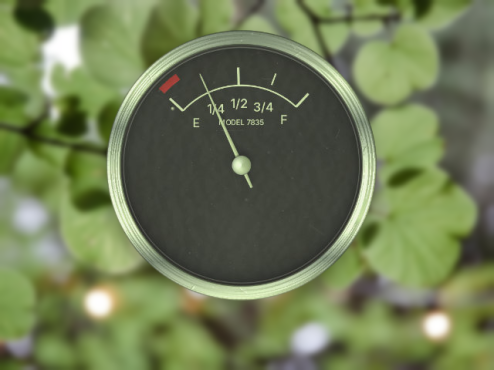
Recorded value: 0.25
